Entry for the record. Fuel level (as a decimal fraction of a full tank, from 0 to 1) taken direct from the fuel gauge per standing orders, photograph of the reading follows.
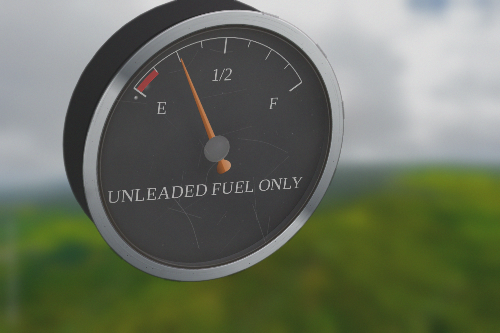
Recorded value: 0.25
